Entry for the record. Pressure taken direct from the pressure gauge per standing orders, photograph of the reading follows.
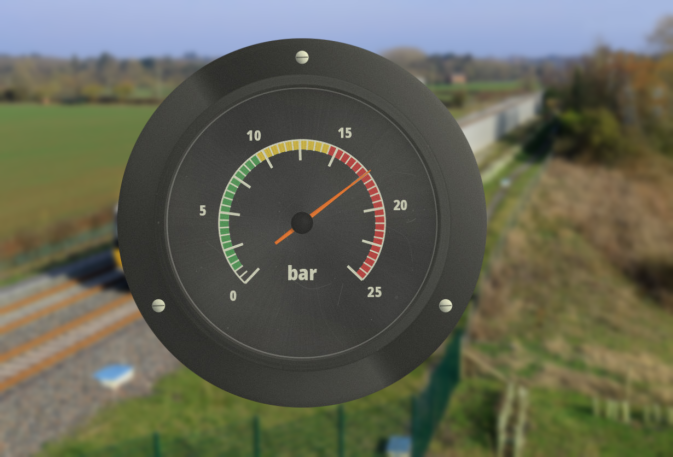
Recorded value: 17.5 bar
